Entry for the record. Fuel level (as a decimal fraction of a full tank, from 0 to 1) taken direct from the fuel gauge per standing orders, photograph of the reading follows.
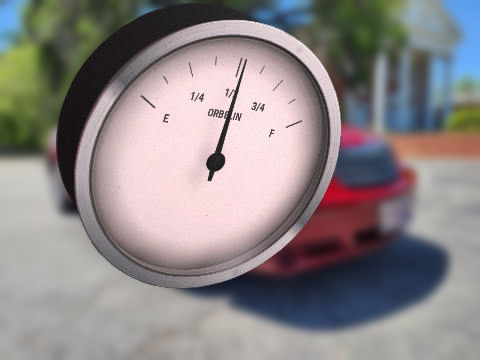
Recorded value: 0.5
